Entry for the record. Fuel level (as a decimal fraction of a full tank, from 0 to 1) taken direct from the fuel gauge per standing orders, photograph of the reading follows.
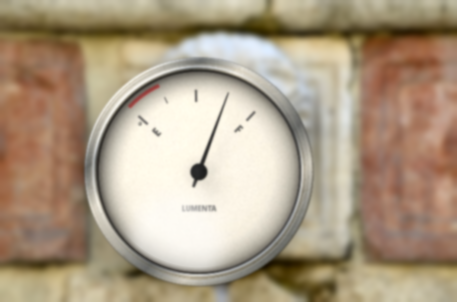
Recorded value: 0.75
